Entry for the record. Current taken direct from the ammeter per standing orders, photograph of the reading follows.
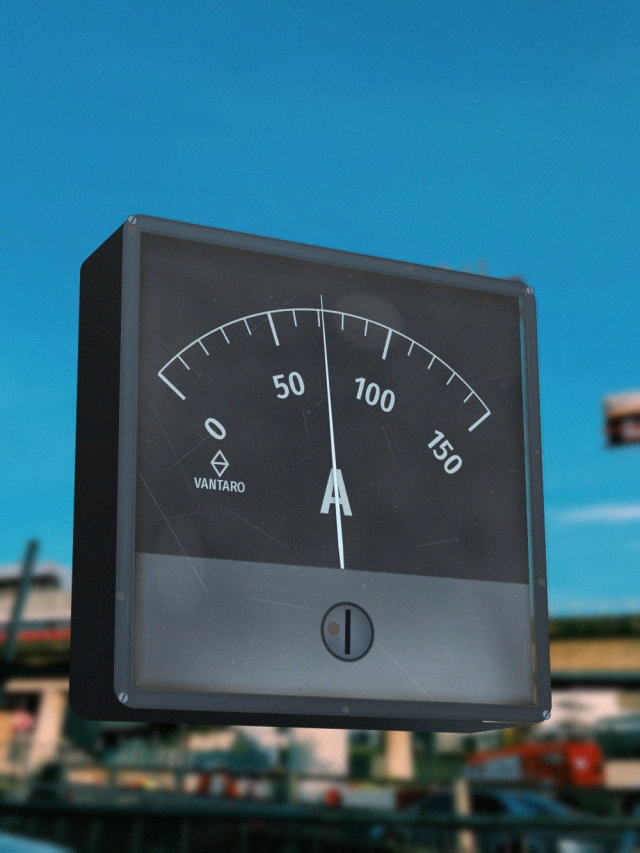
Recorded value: 70 A
